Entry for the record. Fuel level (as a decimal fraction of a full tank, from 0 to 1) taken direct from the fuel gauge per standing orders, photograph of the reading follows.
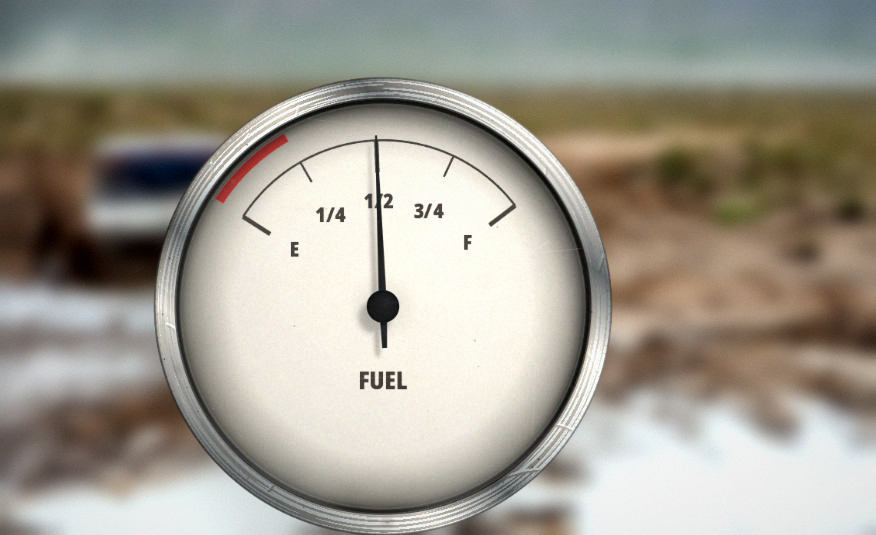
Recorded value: 0.5
